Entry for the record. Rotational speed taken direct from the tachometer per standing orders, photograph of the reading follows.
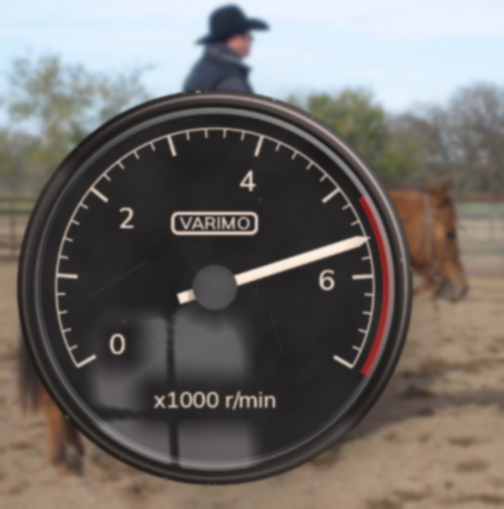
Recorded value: 5600 rpm
